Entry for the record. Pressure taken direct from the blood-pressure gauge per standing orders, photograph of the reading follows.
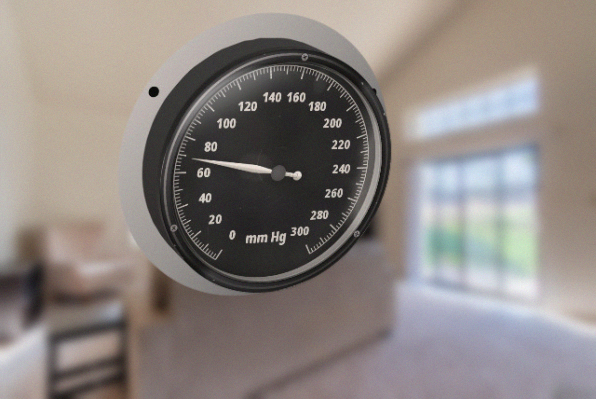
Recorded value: 70 mmHg
